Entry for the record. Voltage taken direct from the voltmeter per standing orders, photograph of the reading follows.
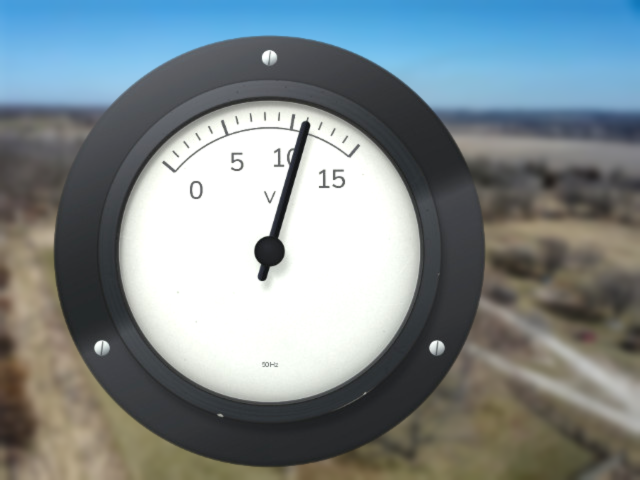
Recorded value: 11 V
